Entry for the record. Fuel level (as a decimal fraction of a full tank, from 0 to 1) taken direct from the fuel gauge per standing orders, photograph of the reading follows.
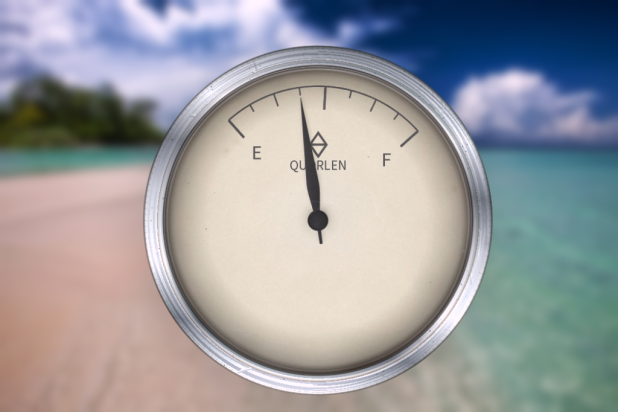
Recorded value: 0.375
